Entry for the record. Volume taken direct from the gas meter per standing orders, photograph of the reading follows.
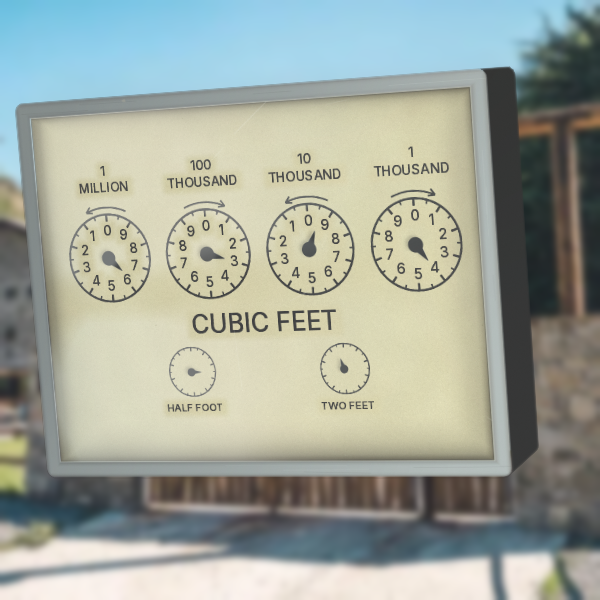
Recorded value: 629400 ft³
